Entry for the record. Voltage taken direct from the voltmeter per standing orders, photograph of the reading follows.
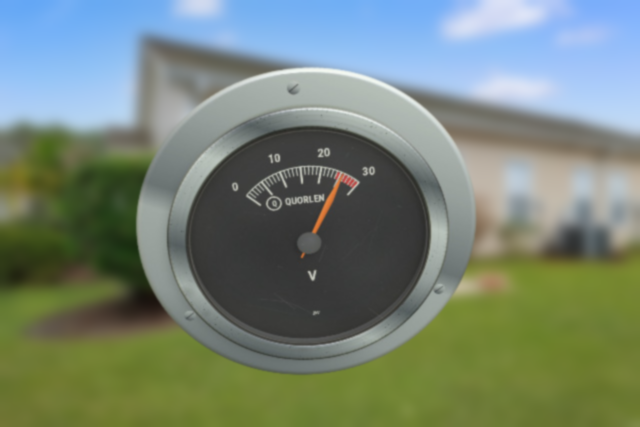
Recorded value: 25 V
